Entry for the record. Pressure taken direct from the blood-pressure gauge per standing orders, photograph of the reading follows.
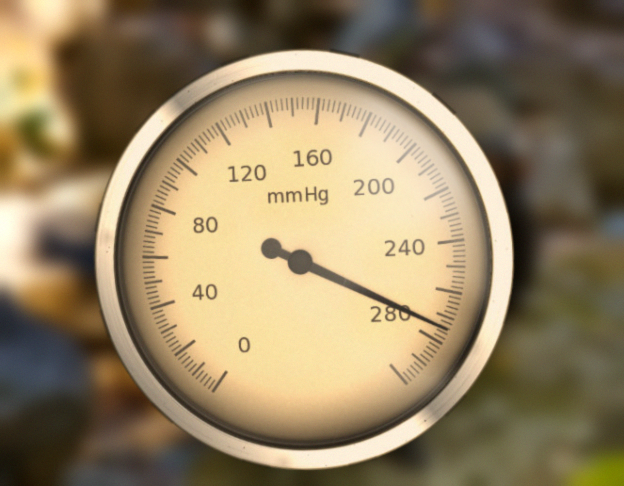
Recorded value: 274 mmHg
